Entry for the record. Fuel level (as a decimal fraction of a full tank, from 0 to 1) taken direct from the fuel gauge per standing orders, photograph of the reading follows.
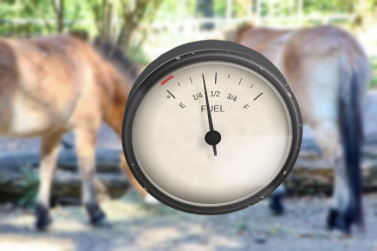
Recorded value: 0.375
